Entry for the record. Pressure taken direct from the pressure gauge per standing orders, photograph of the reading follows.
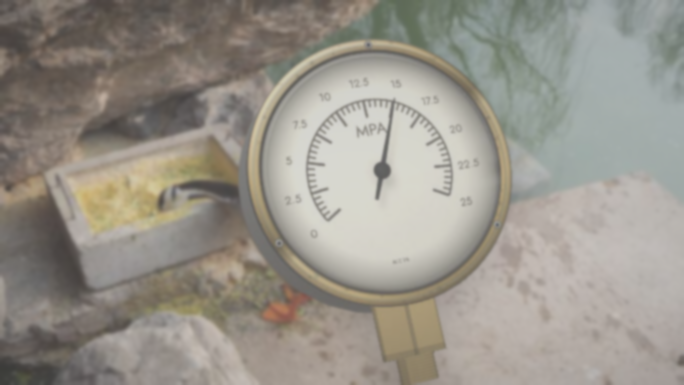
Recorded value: 15 MPa
